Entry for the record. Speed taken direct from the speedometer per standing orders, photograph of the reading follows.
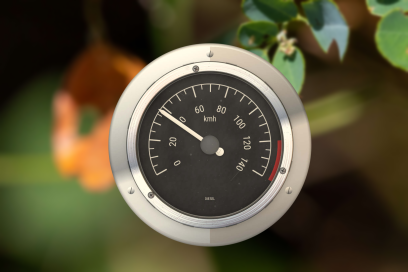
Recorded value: 37.5 km/h
